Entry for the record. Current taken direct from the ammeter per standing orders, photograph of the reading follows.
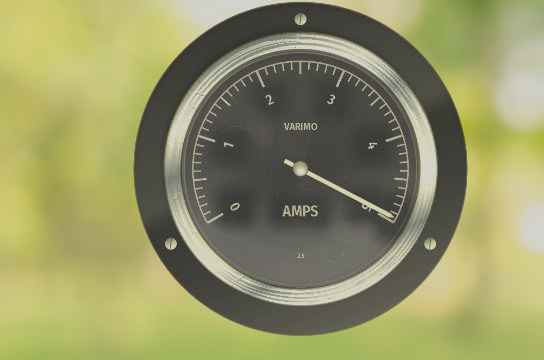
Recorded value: 4.95 A
